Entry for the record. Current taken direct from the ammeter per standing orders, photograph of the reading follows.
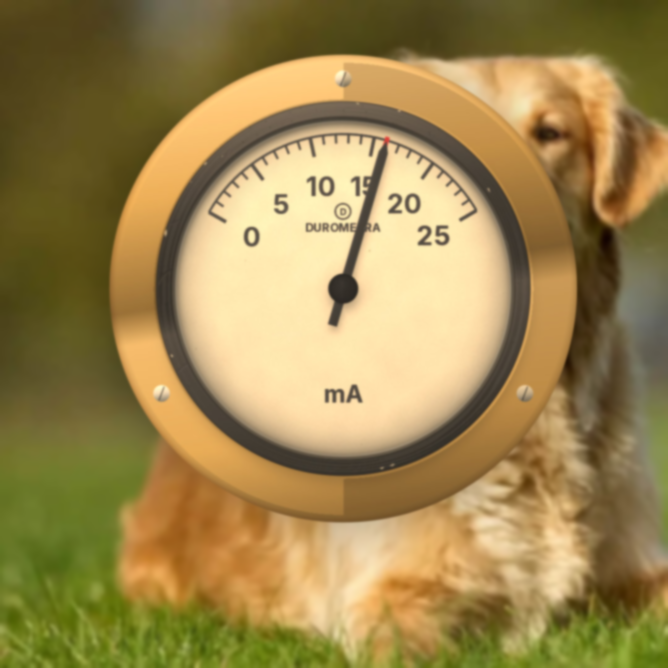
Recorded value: 16 mA
